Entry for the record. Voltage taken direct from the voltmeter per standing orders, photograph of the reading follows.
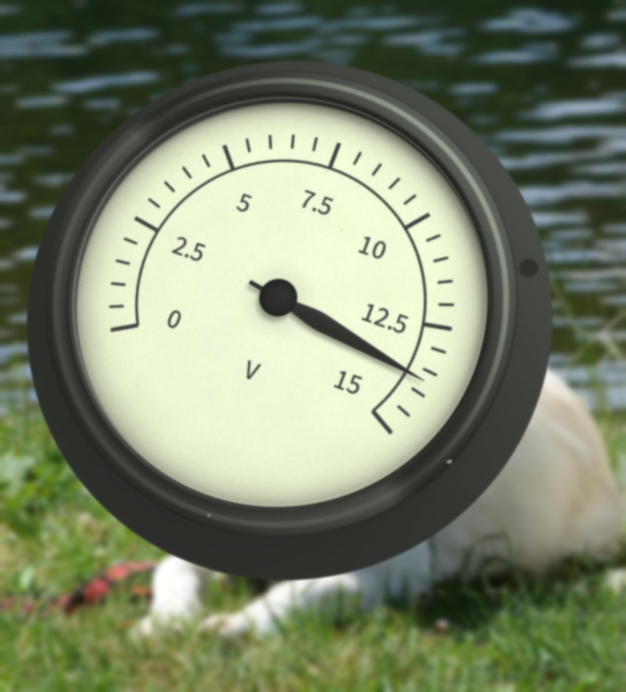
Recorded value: 13.75 V
